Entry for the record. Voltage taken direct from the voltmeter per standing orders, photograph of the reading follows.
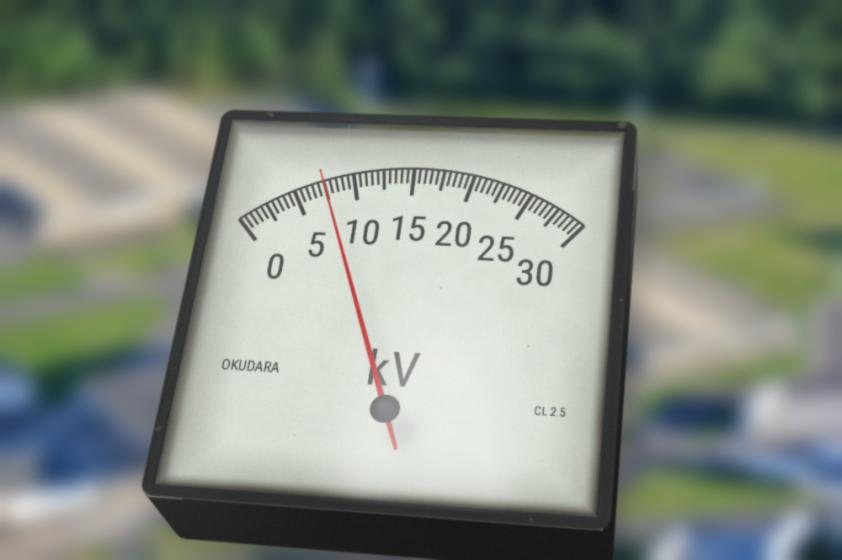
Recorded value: 7.5 kV
